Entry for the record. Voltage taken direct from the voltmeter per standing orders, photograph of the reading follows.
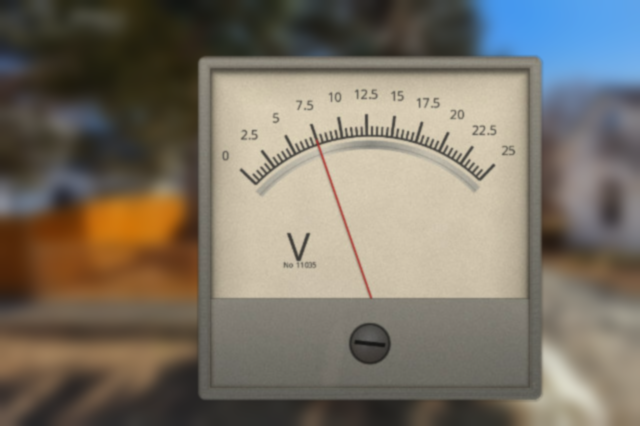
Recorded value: 7.5 V
